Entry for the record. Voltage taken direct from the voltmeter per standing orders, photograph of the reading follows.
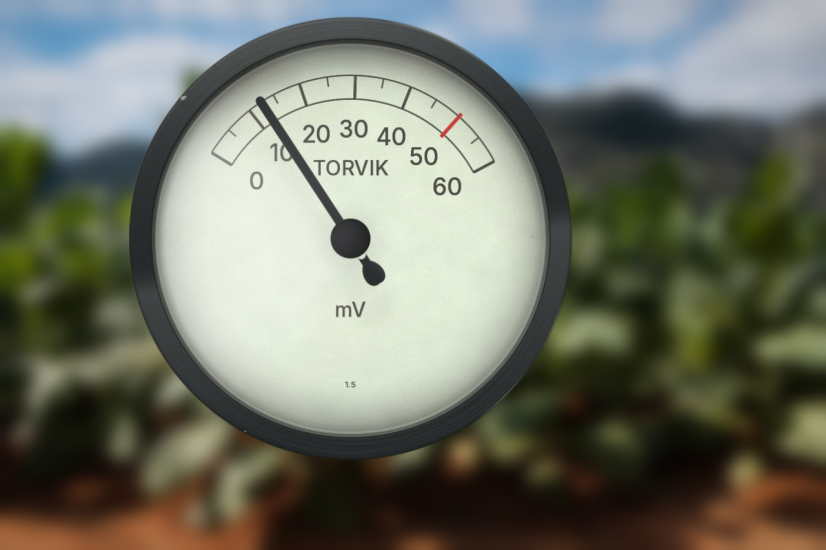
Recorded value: 12.5 mV
